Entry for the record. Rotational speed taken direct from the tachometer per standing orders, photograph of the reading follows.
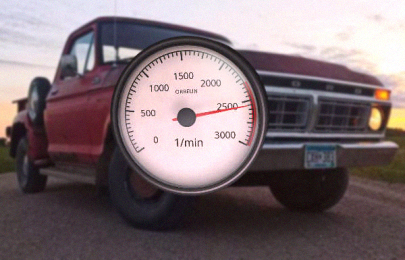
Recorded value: 2550 rpm
